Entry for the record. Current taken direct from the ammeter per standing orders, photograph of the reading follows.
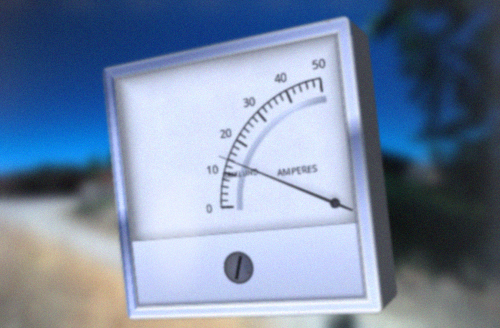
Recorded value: 14 A
